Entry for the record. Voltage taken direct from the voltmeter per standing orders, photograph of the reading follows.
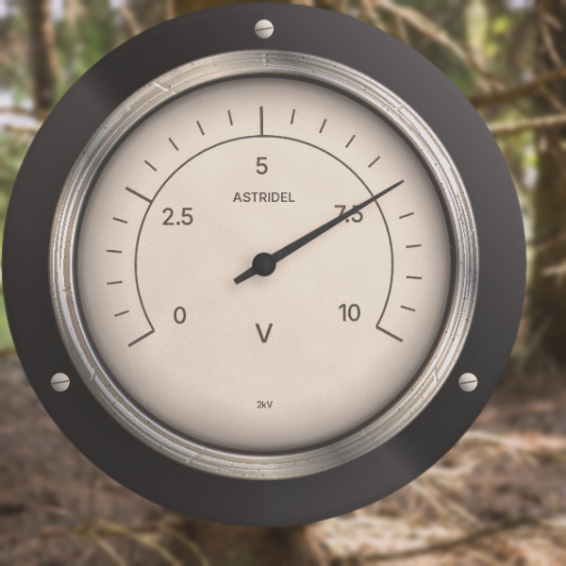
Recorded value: 7.5 V
